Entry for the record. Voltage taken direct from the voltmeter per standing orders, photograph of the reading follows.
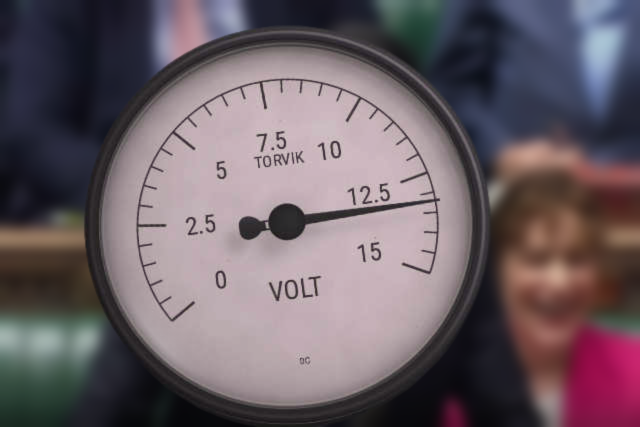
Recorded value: 13.25 V
